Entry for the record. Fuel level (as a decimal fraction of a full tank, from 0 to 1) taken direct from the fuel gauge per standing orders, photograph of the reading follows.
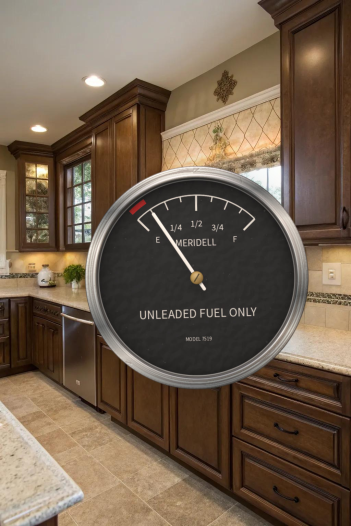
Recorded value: 0.125
